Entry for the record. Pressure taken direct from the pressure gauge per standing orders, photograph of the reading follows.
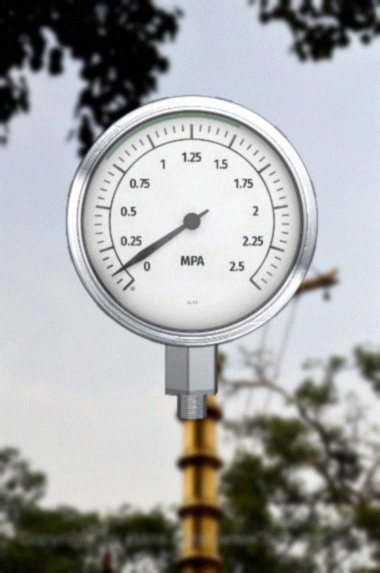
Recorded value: 0.1 MPa
